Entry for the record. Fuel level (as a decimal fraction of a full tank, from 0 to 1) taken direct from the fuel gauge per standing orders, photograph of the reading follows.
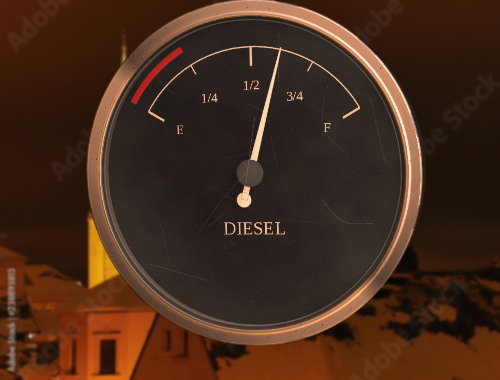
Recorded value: 0.625
